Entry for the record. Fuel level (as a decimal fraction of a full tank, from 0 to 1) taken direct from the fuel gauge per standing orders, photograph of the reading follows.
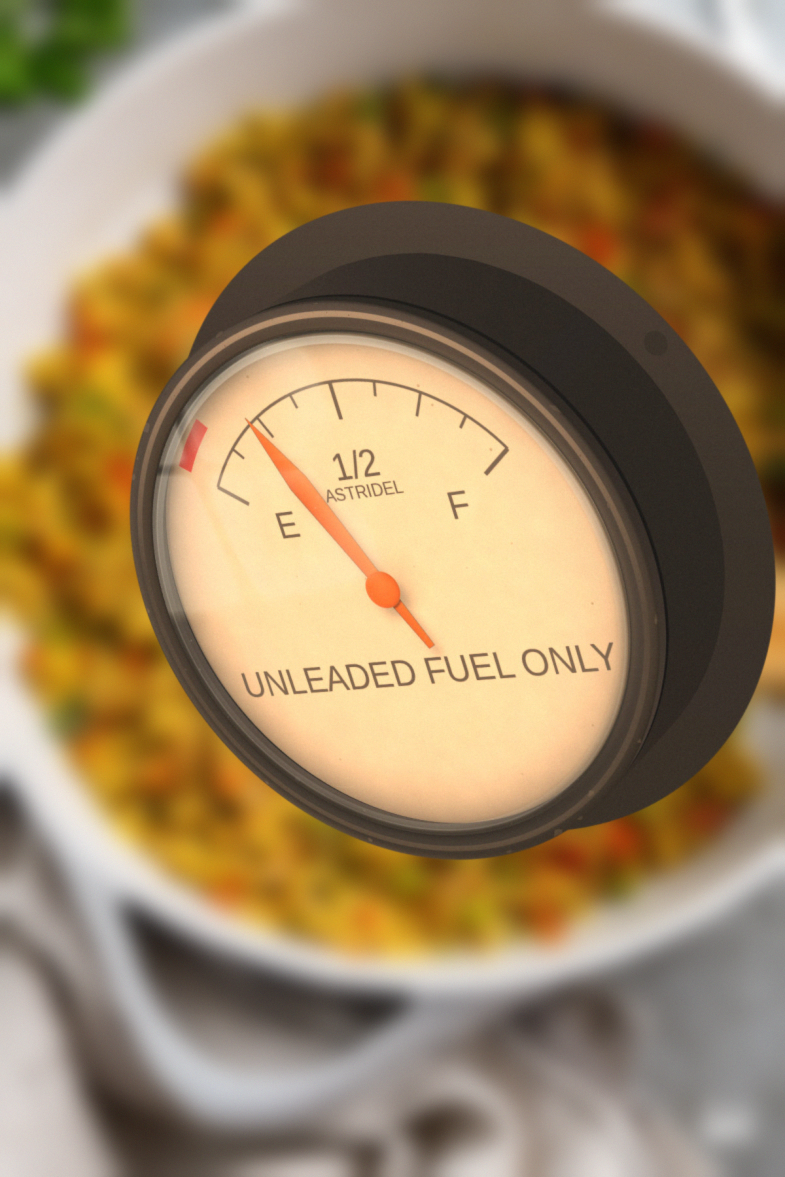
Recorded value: 0.25
